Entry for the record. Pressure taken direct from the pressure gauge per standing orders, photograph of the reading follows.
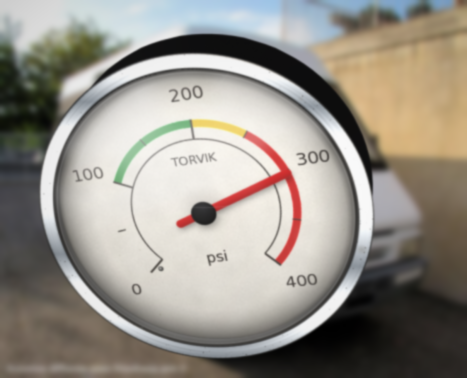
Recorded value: 300 psi
